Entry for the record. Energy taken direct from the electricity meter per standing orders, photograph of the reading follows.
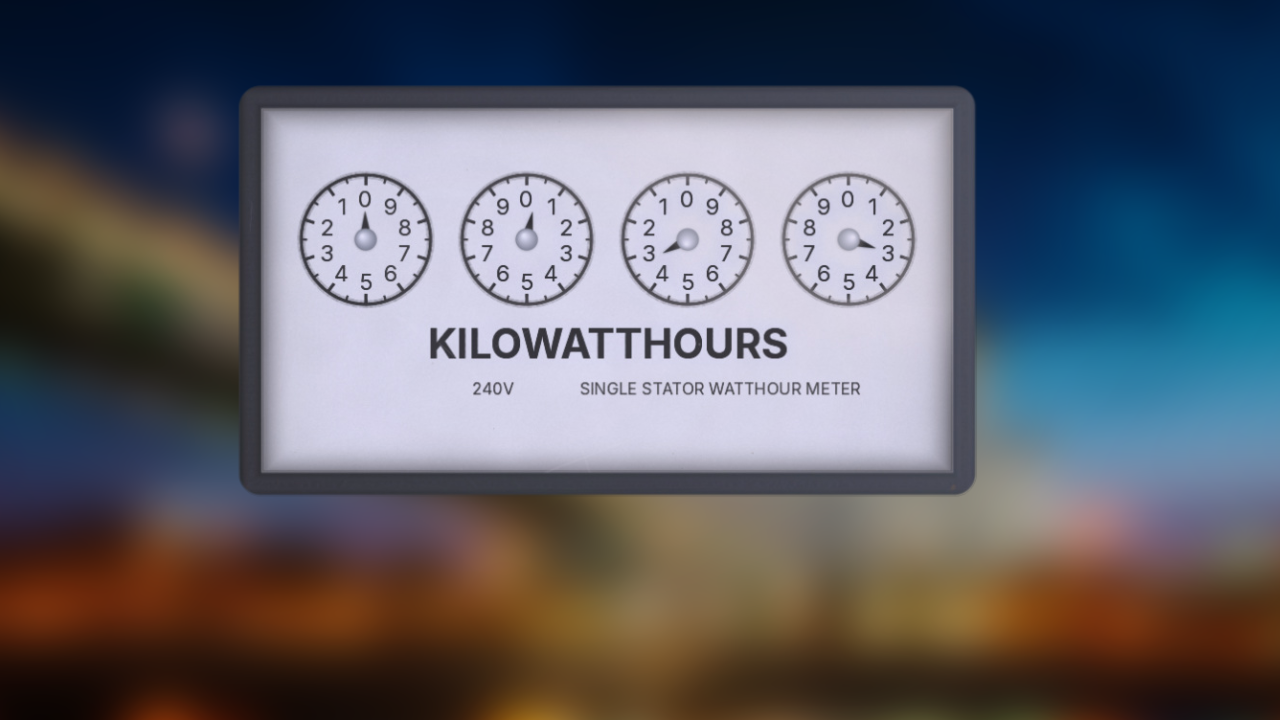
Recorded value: 33 kWh
